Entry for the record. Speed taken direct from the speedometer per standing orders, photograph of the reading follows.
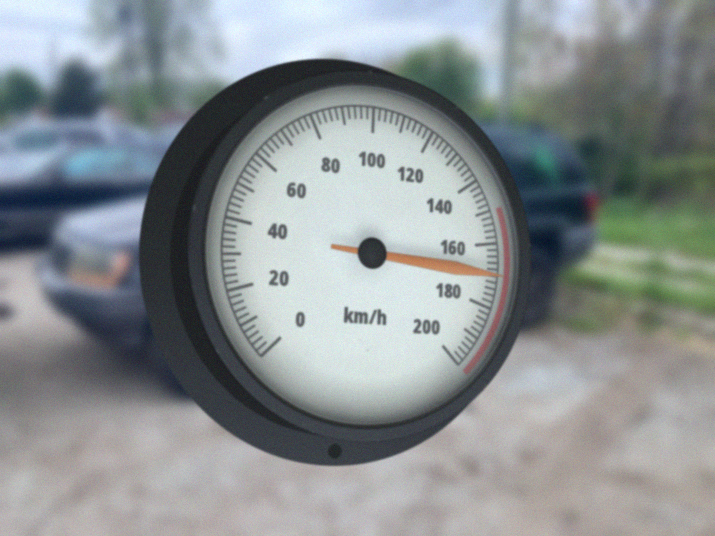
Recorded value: 170 km/h
